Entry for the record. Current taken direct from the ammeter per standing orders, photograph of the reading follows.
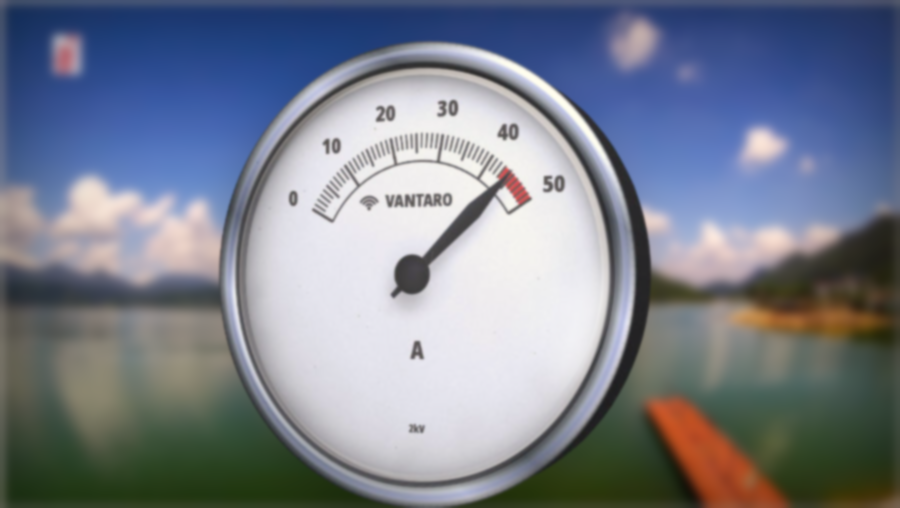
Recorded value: 45 A
